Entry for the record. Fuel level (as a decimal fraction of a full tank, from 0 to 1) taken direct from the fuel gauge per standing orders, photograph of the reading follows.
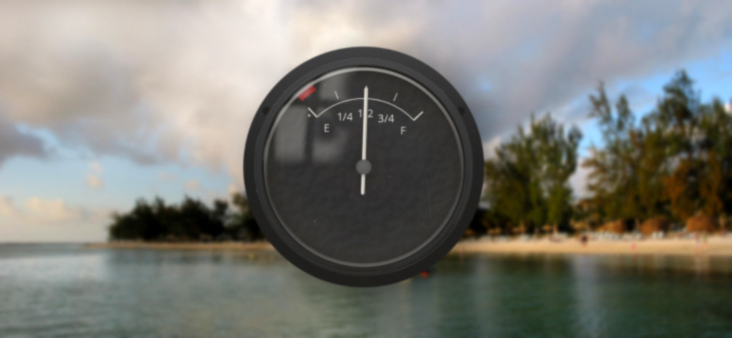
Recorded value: 0.5
